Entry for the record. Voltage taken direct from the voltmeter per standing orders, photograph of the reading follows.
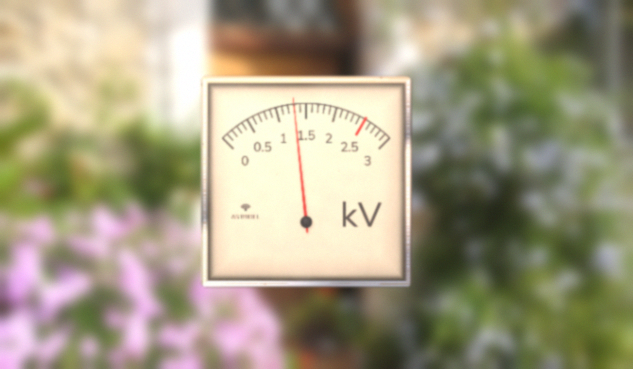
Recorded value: 1.3 kV
